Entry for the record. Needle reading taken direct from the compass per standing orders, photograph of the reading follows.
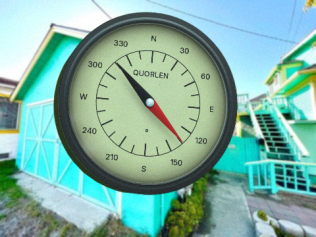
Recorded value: 135 °
